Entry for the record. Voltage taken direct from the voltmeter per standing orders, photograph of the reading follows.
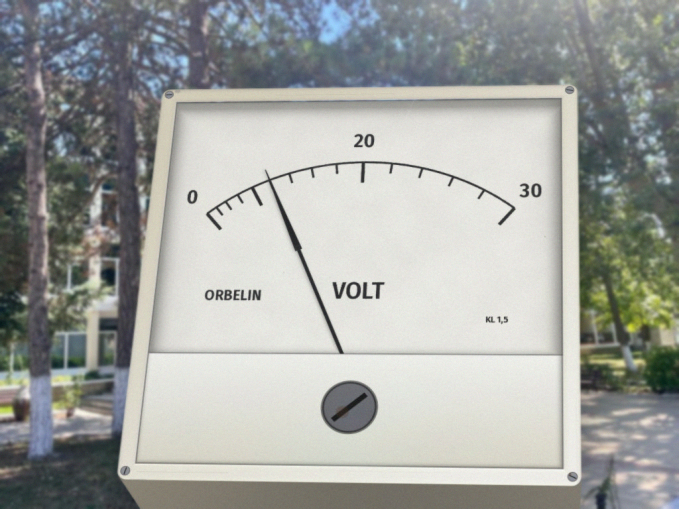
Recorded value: 12 V
